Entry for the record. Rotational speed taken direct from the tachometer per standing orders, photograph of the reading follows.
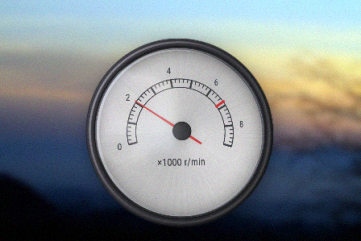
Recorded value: 2000 rpm
